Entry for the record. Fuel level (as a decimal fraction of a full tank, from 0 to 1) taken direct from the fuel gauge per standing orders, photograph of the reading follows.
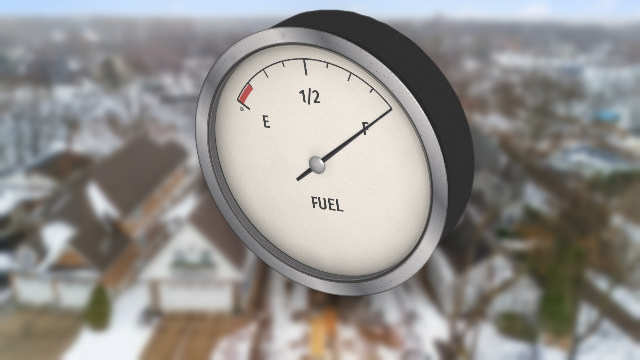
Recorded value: 1
